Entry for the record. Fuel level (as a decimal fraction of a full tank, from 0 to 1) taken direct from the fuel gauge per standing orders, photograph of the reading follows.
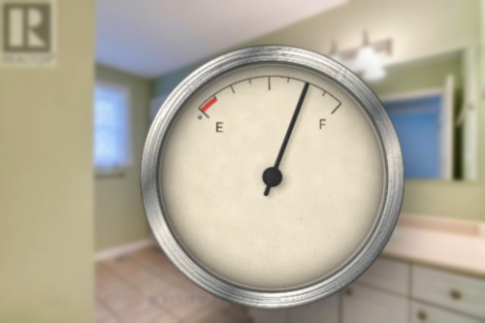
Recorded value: 0.75
